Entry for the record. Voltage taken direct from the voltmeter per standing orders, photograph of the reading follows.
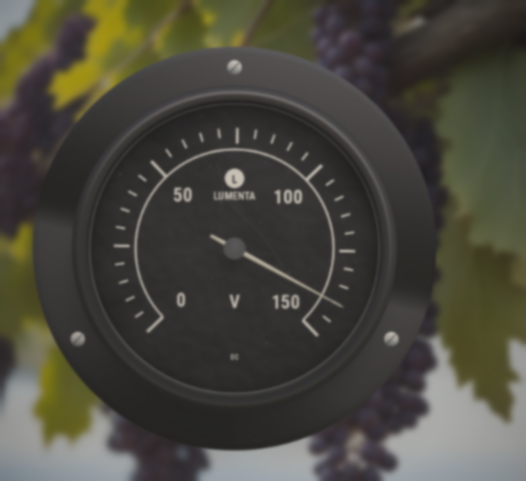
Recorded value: 140 V
